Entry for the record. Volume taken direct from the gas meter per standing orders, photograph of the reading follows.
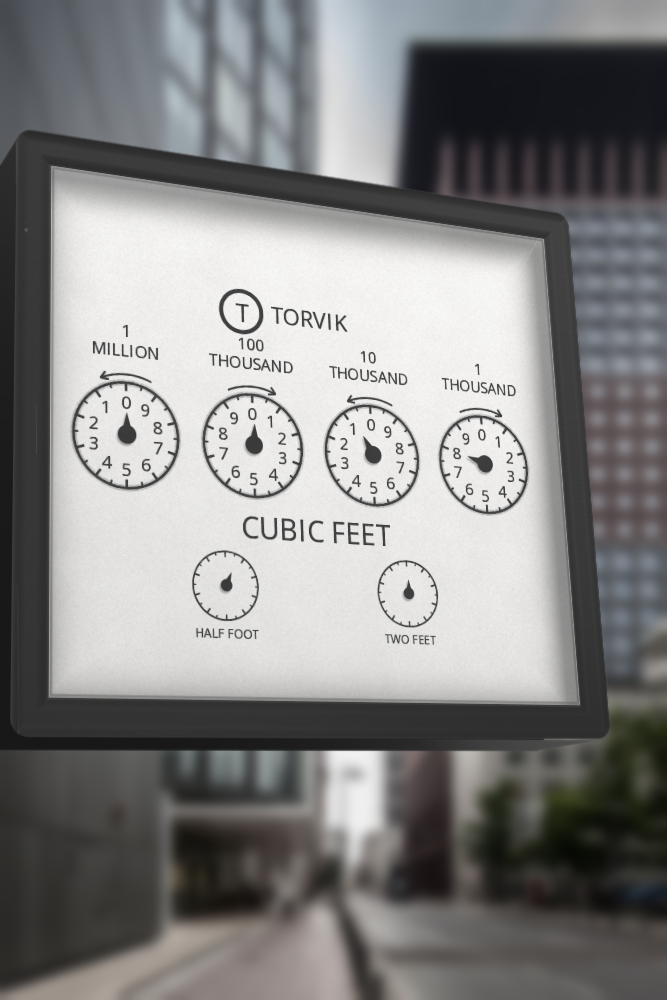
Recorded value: 800 ft³
